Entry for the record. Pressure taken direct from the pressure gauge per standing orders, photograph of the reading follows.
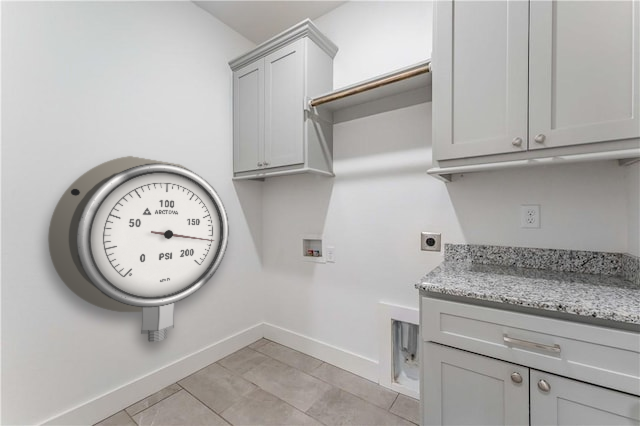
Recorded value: 175 psi
